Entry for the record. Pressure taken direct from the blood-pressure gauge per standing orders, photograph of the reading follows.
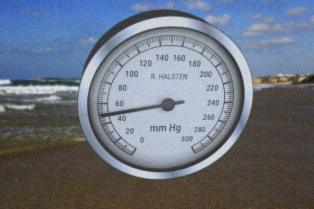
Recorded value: 50 mmHg
